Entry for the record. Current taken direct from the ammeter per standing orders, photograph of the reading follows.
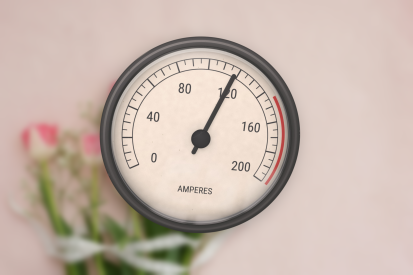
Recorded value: 117.5 A
